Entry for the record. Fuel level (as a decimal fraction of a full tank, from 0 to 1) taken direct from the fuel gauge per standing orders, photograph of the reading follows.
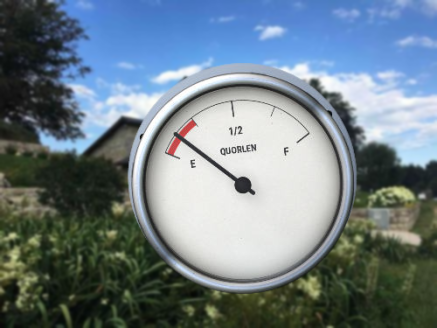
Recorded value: 0.125
